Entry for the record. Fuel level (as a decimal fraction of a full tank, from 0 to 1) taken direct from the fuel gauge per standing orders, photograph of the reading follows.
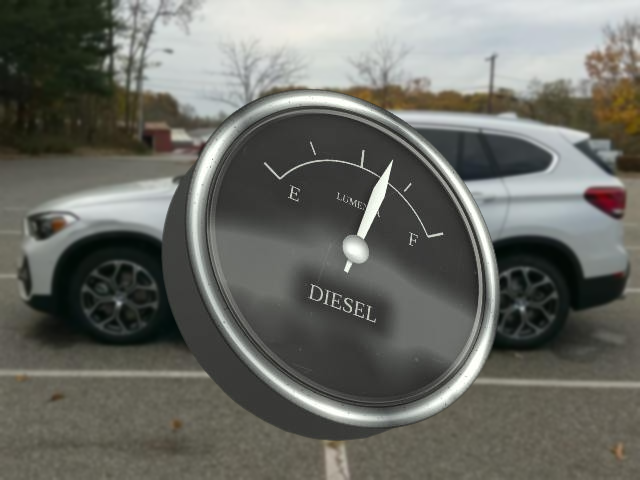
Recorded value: 0.625
